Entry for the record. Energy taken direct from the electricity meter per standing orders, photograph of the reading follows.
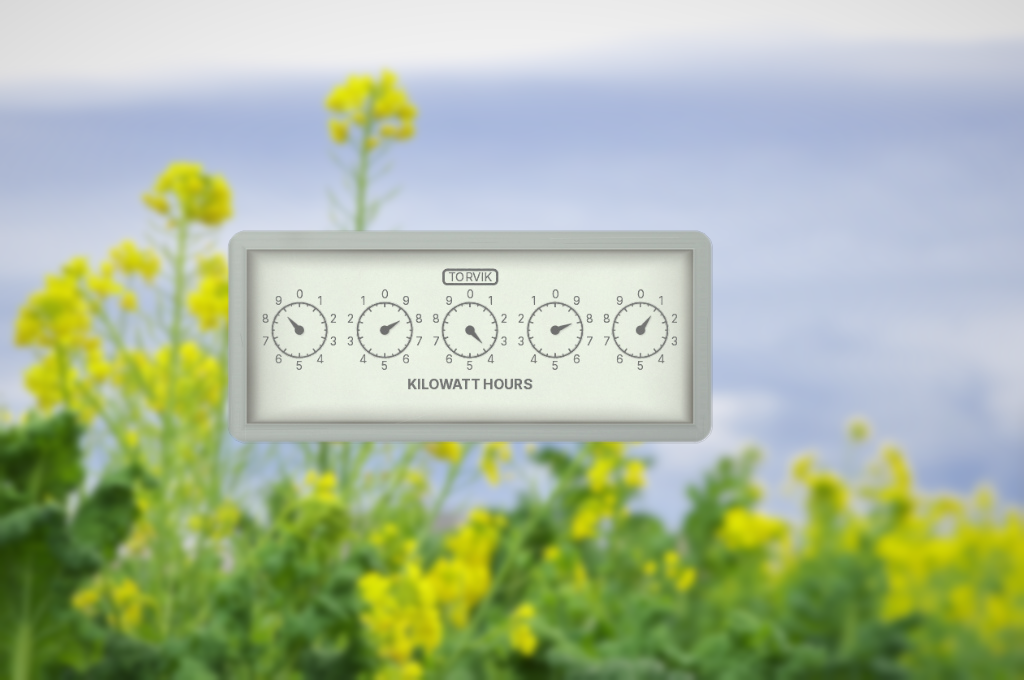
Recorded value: 88381 kWh
